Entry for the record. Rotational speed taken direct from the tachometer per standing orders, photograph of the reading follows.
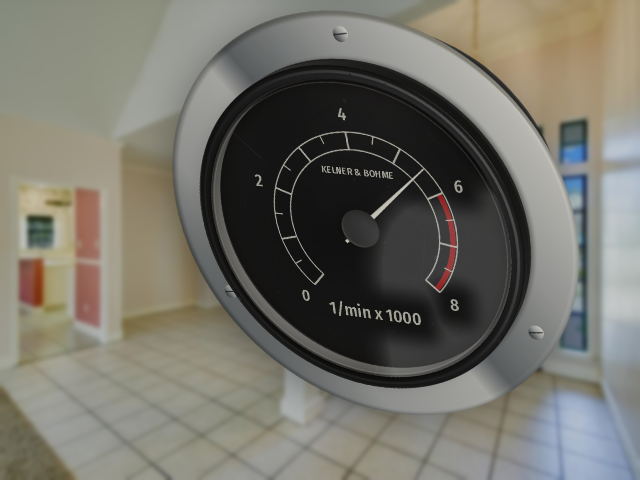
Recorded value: 5500 rpm
